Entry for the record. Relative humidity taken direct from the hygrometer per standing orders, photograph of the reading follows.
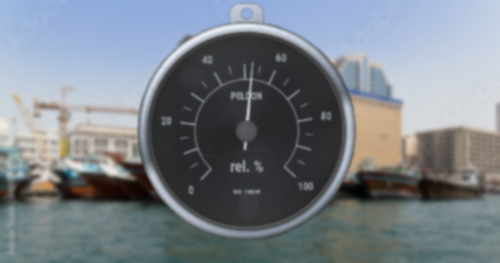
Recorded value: 52.5 %
